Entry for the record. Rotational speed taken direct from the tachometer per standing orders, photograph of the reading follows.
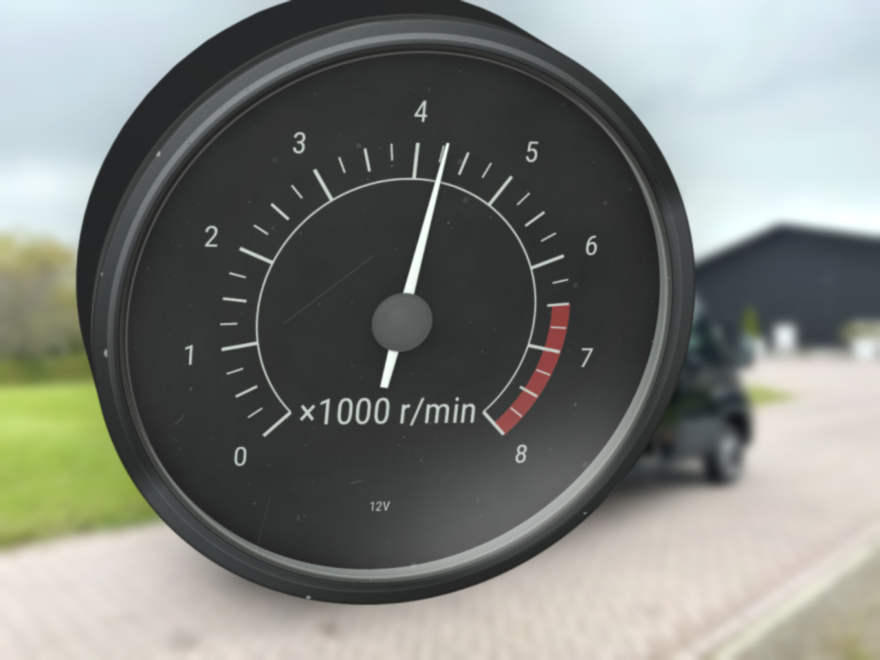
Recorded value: 4250 rpm
